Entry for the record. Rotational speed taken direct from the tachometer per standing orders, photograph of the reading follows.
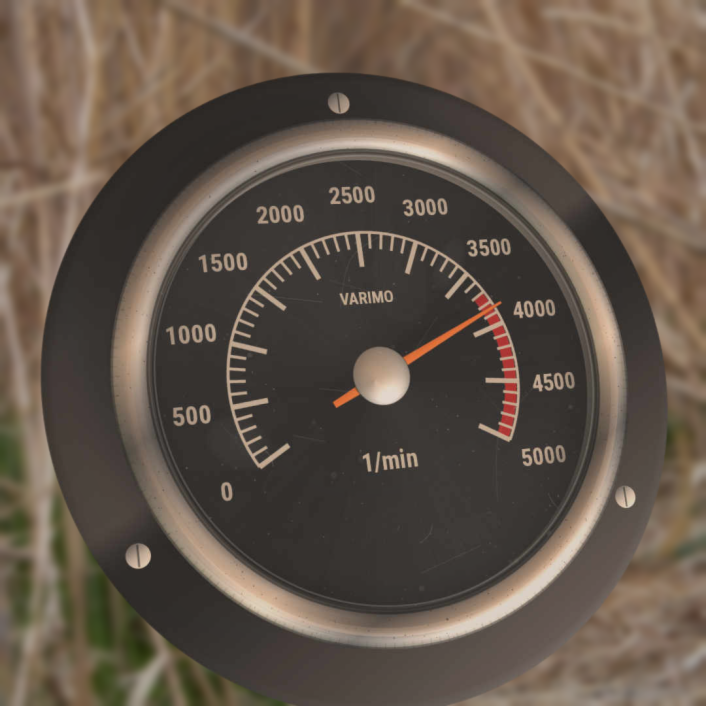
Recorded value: 3850 rpm
